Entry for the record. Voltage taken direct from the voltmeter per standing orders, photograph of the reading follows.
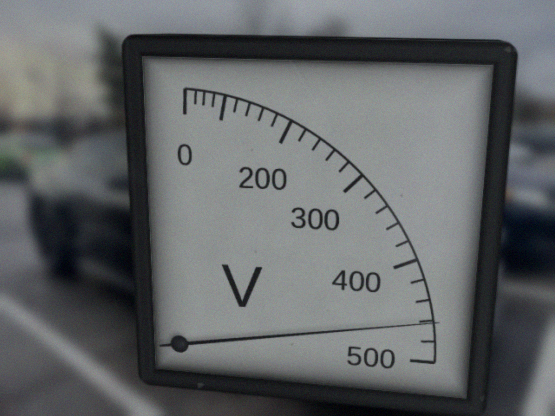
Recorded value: 460 V
